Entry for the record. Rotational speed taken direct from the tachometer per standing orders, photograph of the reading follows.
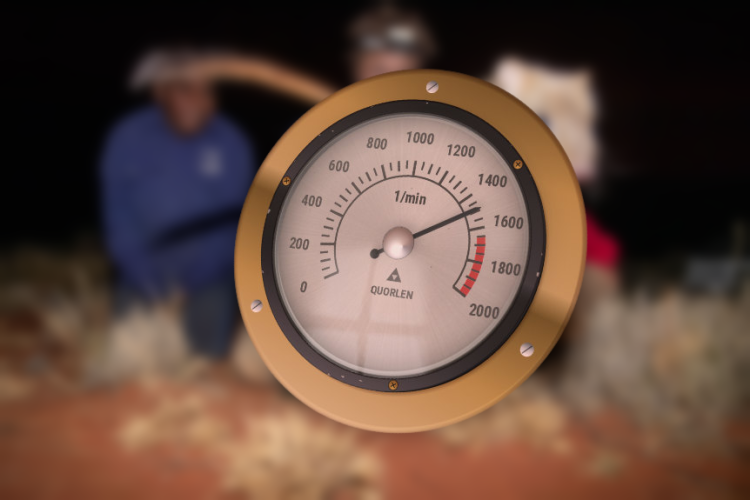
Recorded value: 1500 rpm
